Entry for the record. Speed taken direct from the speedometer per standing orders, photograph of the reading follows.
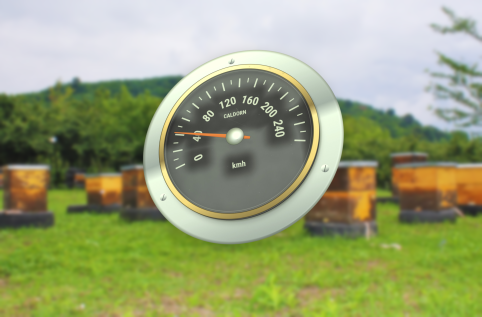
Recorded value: 40 km/h
